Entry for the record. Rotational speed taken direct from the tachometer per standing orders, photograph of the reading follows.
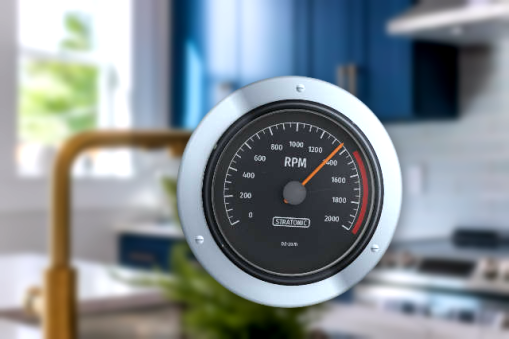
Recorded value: 1350 rpm
